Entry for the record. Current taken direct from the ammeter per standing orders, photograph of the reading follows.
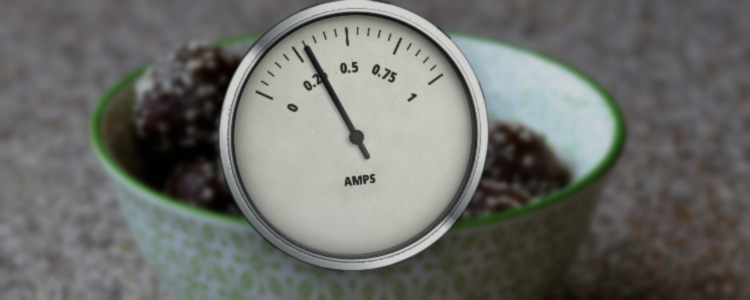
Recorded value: 0.3 A
